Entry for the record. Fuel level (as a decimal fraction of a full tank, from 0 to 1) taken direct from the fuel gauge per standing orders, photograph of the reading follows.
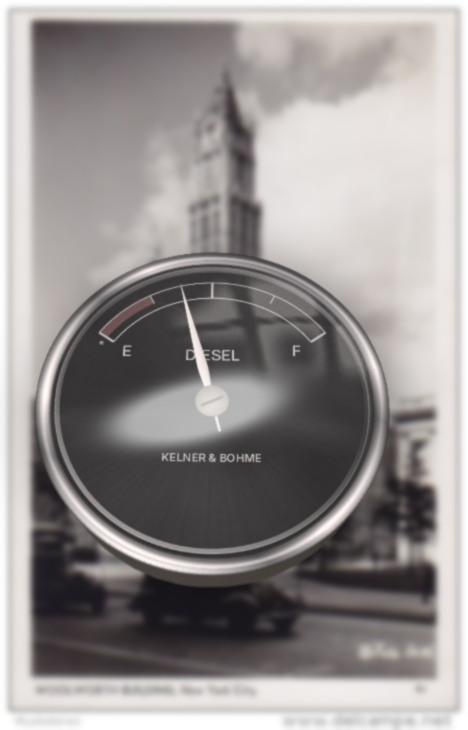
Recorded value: 0.375
